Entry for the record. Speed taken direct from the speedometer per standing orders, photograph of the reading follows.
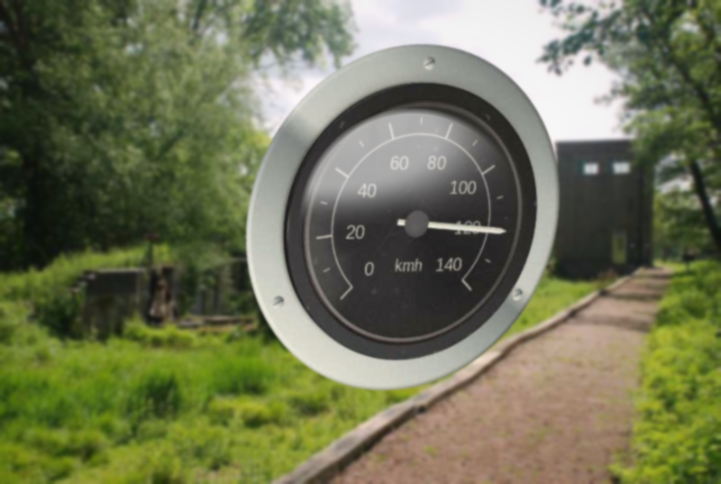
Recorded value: 120 km/h
